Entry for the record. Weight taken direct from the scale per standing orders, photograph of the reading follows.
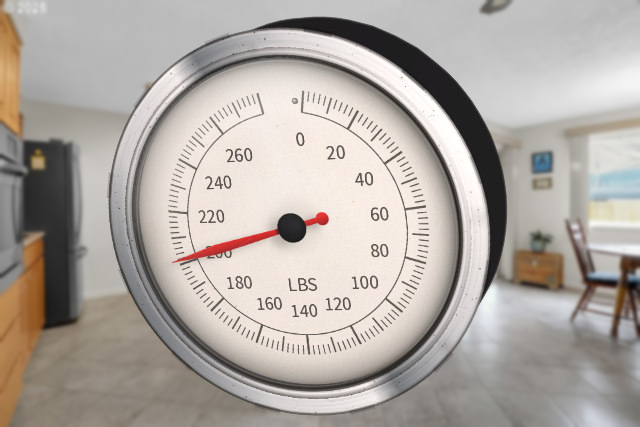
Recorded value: 202 lb
